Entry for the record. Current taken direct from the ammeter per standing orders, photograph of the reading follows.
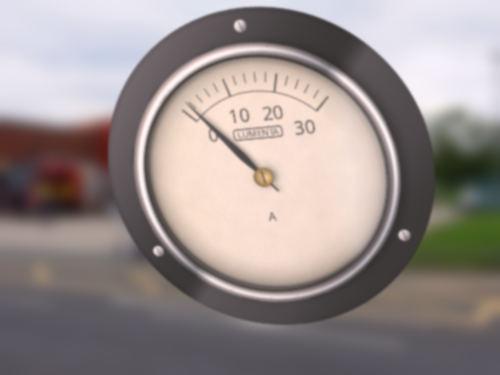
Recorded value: 2 A
